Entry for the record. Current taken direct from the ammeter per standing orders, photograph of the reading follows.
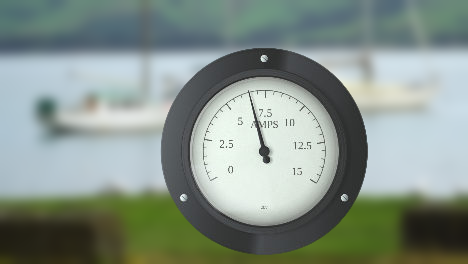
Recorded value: 6.5 A
